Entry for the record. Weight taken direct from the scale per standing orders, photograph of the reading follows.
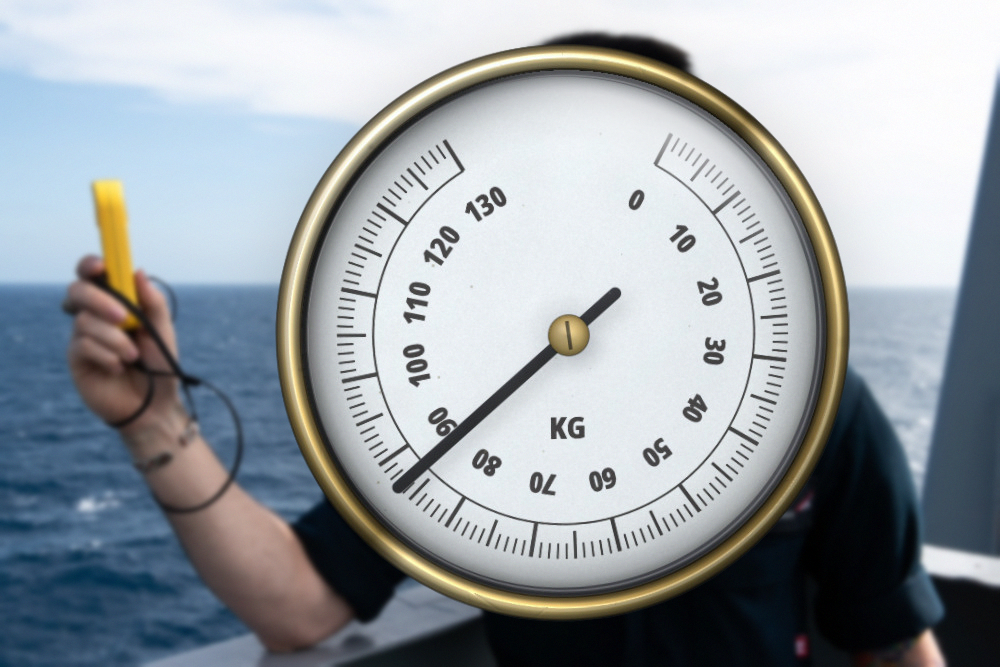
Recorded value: 87 kg
